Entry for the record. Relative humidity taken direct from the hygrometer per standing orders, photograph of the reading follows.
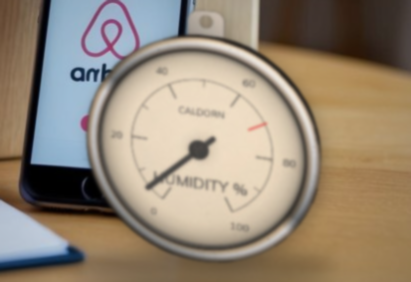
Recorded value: 5 %
